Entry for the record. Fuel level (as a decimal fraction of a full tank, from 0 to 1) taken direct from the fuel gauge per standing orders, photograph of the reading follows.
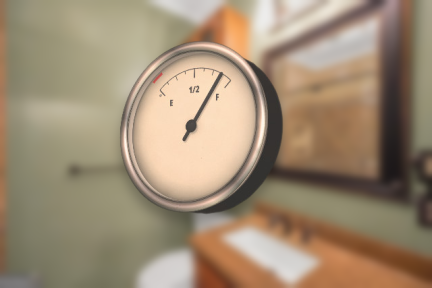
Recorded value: 0.875
